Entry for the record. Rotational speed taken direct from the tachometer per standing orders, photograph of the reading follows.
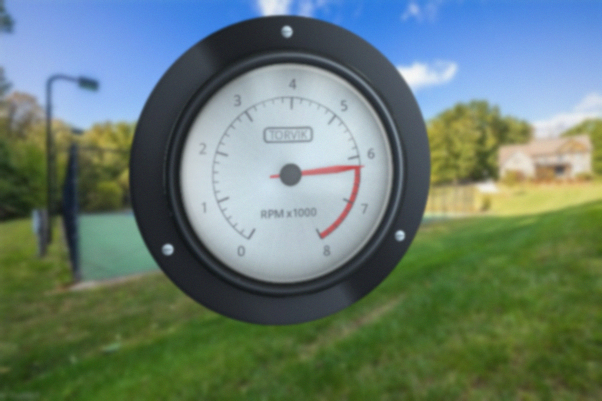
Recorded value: 6200 rpm
